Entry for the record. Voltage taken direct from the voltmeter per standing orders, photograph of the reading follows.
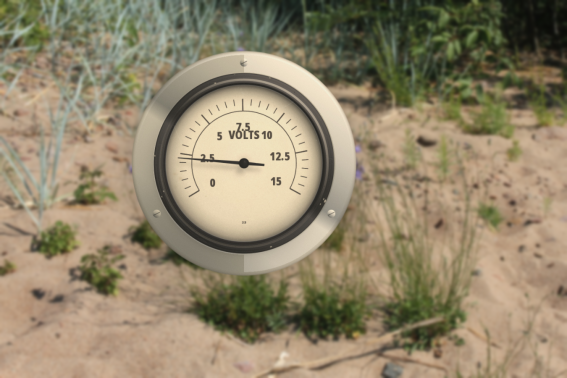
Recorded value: 2.25 V
